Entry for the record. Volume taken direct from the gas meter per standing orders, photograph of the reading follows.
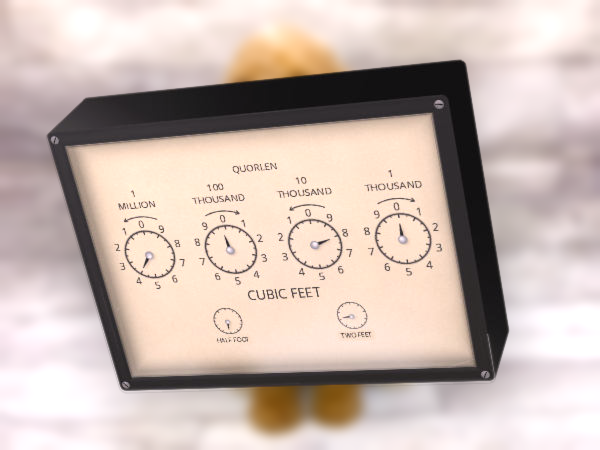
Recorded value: 398000 ft³
